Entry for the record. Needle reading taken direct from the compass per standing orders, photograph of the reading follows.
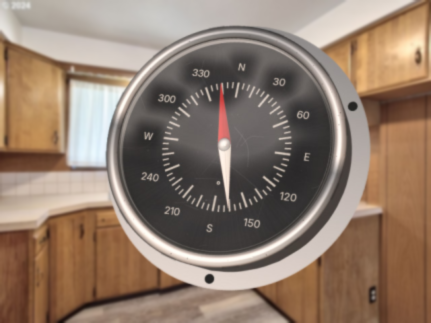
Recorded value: 345 °
